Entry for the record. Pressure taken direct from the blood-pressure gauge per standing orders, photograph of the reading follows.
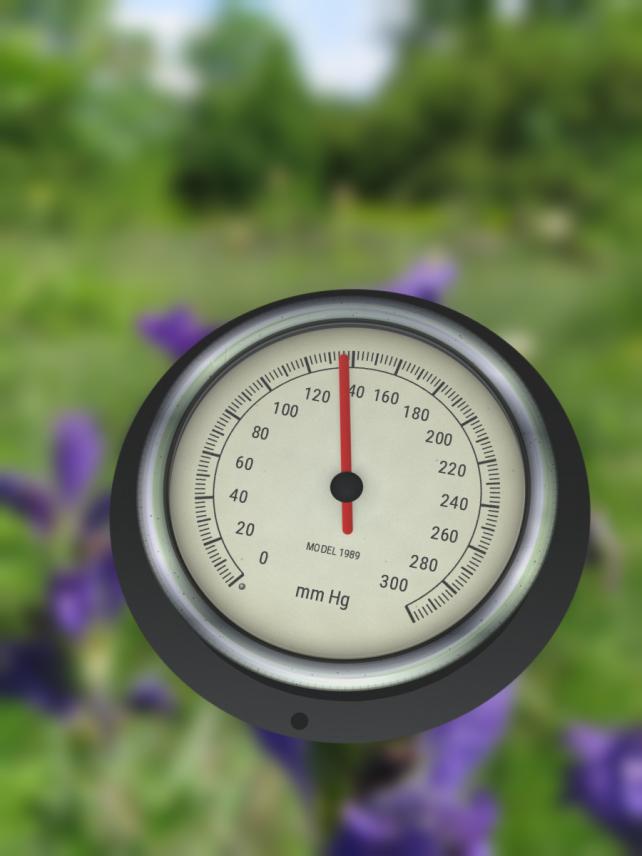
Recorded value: 136 mmHg
